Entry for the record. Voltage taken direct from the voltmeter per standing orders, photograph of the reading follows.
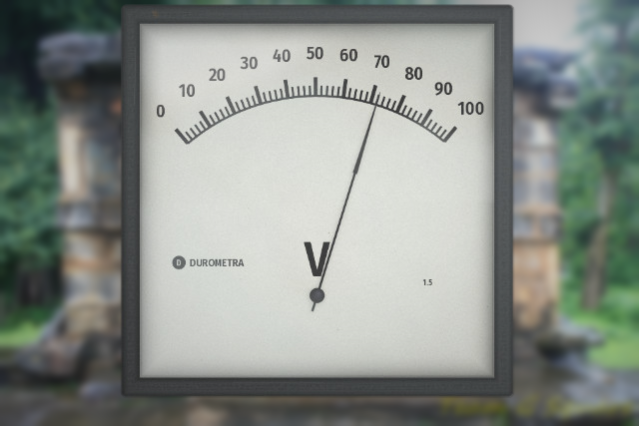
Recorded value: 72 V
